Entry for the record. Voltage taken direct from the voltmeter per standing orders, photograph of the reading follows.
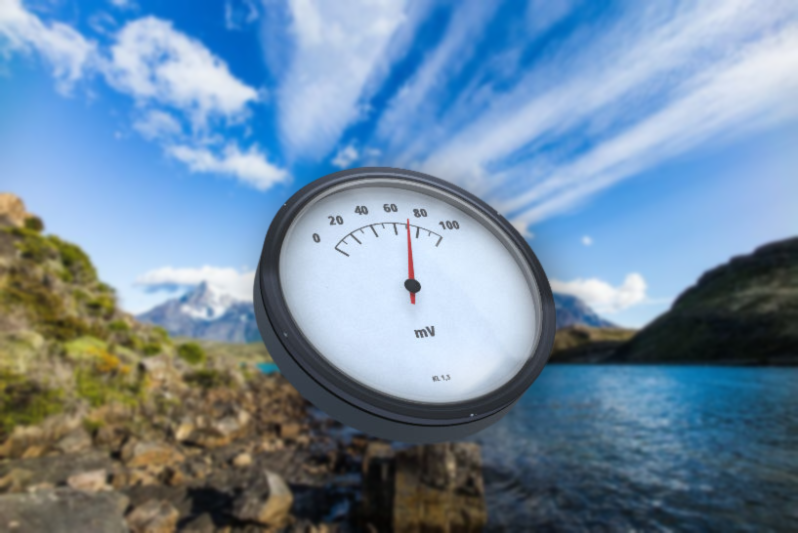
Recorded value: 70 mV
